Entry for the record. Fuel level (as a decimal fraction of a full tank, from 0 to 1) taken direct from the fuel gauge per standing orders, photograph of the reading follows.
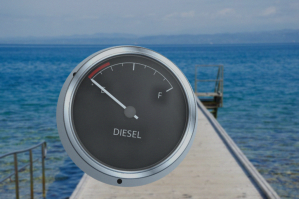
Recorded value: 0
